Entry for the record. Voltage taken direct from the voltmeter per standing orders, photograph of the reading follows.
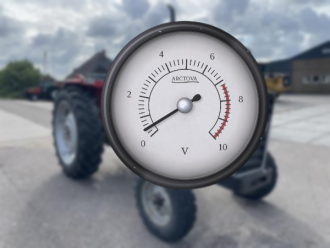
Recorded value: 0.4 V
